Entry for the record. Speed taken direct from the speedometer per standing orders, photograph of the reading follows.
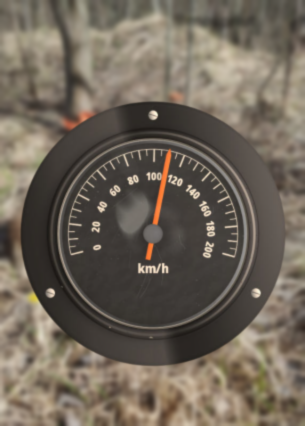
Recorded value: 110 km/h
